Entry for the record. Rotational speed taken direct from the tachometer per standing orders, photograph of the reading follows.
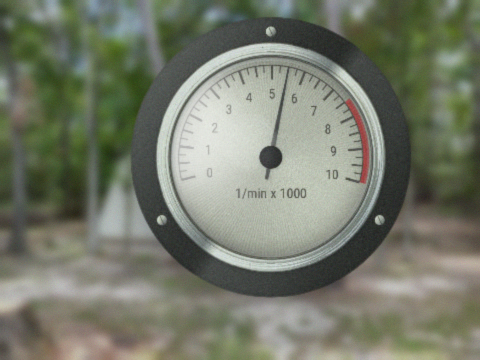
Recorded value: 5500 rpm
